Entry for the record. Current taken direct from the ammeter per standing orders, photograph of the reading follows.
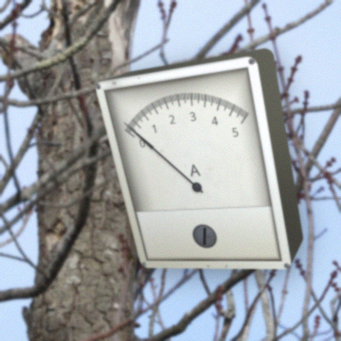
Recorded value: 0.25 A
